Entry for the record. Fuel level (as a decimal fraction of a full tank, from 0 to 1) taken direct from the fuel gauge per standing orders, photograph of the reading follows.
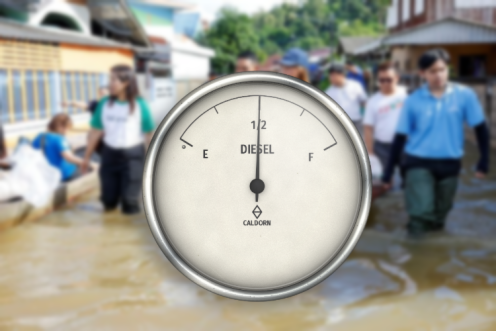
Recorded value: 0.5
